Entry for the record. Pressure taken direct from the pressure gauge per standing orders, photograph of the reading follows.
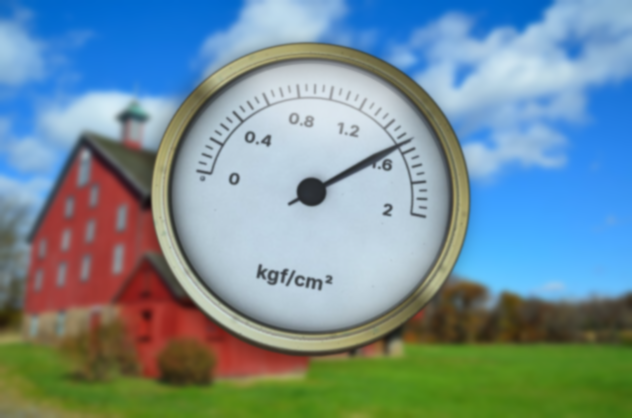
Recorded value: 1.55 kg/cm²
